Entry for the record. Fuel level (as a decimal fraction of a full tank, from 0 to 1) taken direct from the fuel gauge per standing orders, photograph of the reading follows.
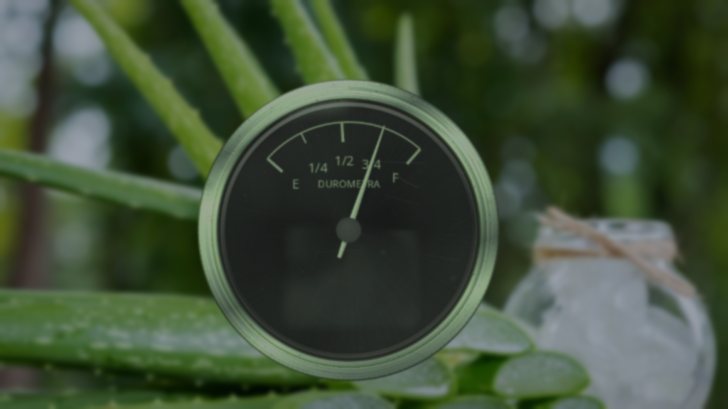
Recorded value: 0.75
